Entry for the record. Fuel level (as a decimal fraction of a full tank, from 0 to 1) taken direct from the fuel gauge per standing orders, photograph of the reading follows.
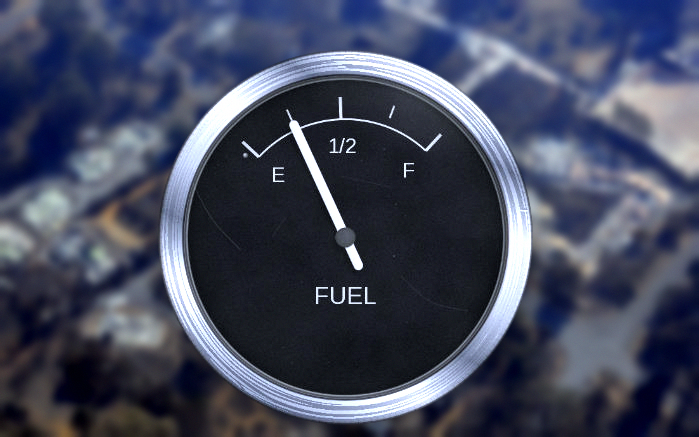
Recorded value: 0.25
